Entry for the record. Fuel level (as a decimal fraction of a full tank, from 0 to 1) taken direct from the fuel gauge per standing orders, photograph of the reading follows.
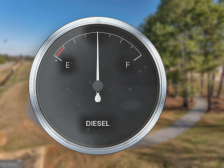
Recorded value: 0.5
